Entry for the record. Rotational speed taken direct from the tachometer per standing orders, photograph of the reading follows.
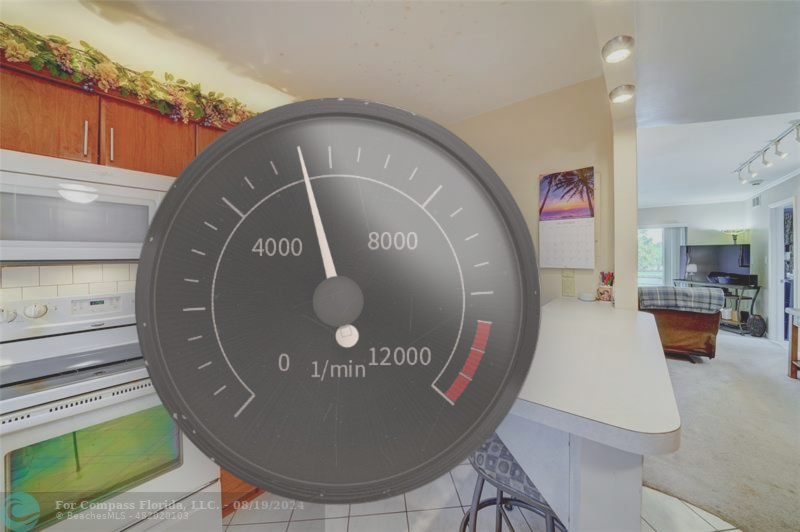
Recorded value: 5500 rpm
